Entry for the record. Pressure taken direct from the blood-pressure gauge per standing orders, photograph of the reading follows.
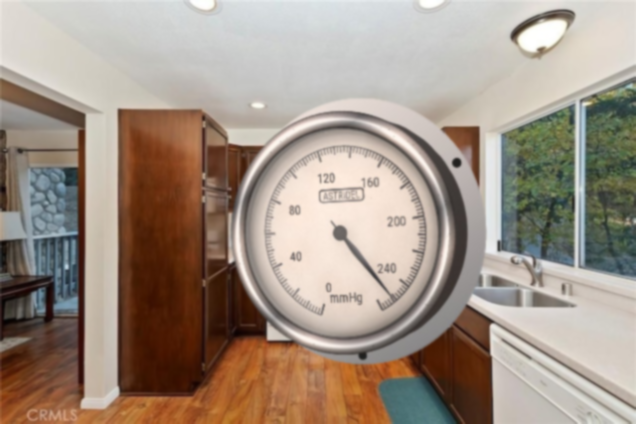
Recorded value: 250 mmHg
